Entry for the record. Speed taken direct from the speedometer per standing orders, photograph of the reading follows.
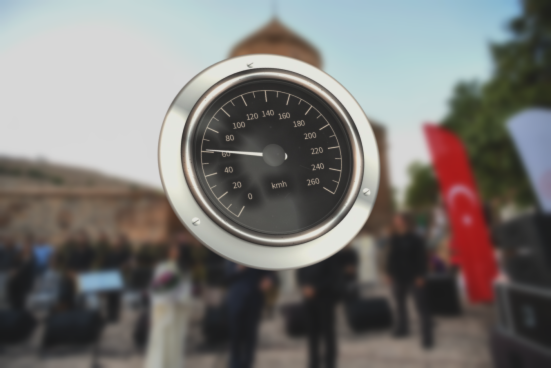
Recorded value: 60 km/h
